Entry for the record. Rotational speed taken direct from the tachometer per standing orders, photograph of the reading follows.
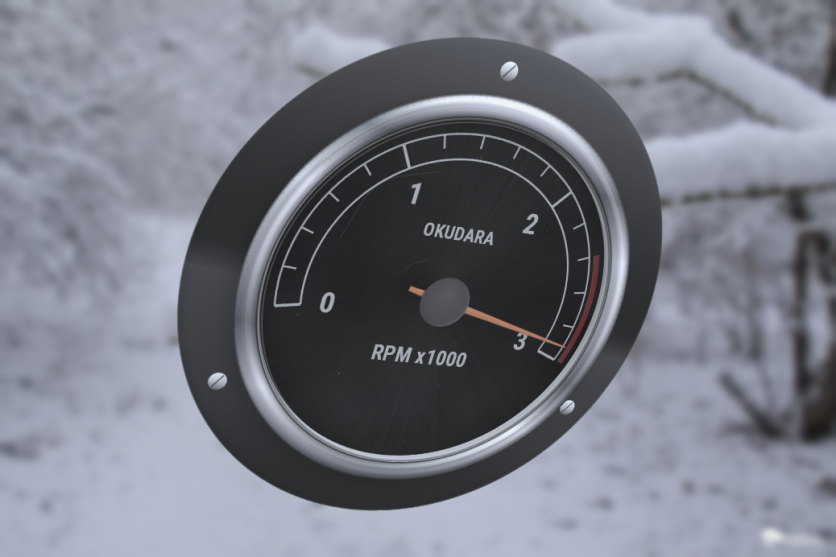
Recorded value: 2900 rpm
